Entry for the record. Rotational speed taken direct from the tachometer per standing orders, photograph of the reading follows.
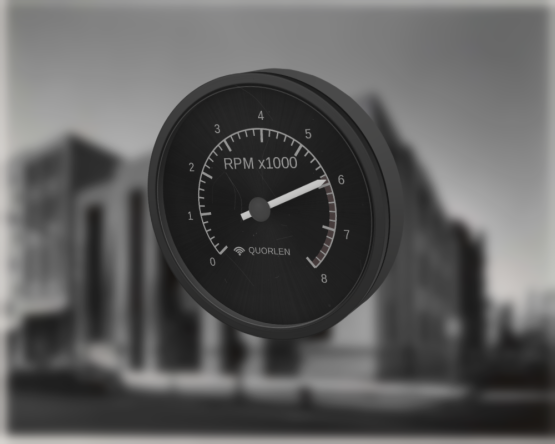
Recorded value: 5900 rpm
